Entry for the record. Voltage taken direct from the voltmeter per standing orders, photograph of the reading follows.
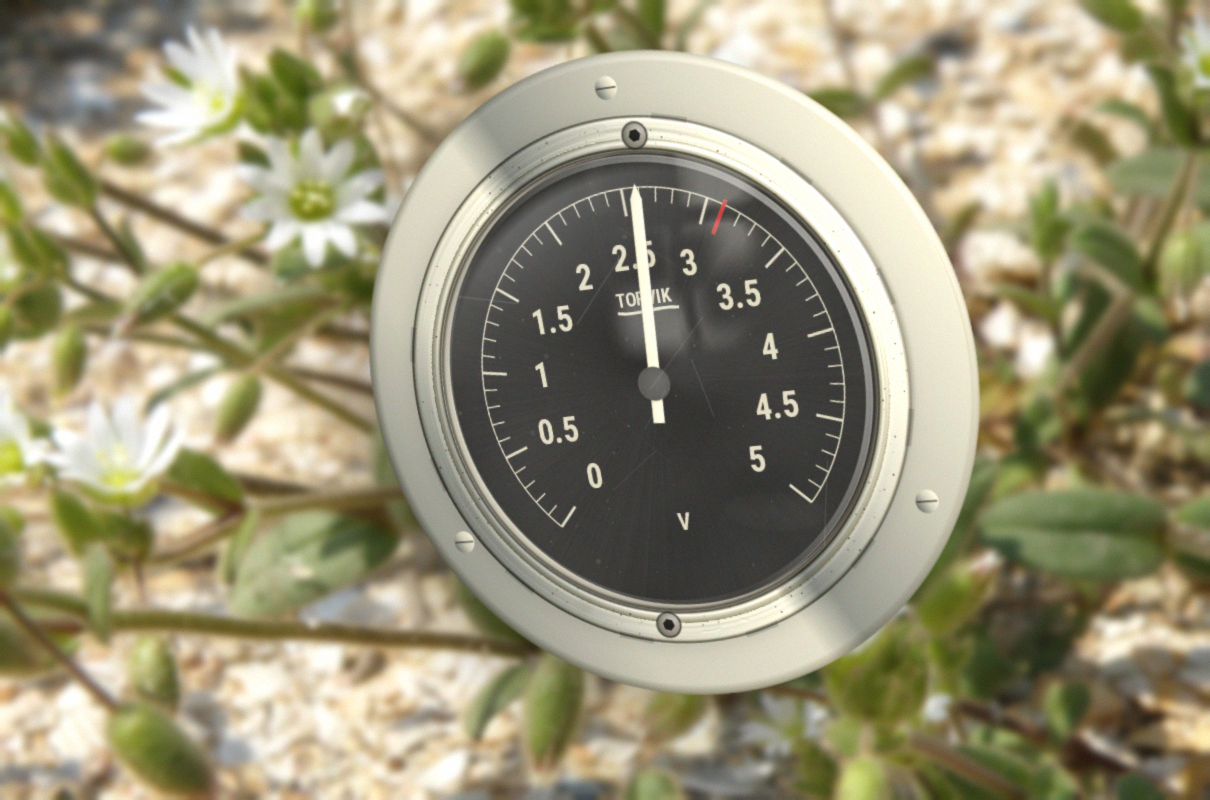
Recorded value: 2.6 V
